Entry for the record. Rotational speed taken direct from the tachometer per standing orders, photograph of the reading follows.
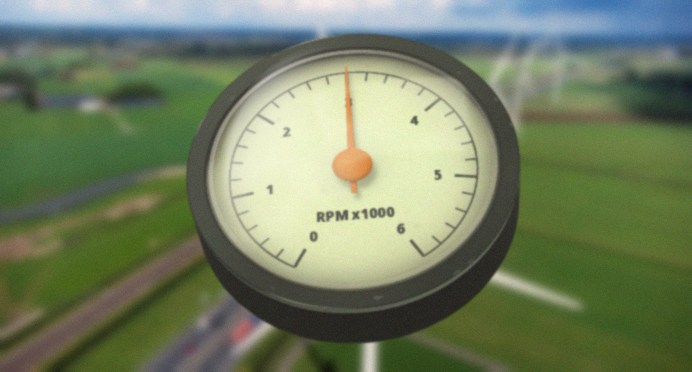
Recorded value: 3000 rpm
